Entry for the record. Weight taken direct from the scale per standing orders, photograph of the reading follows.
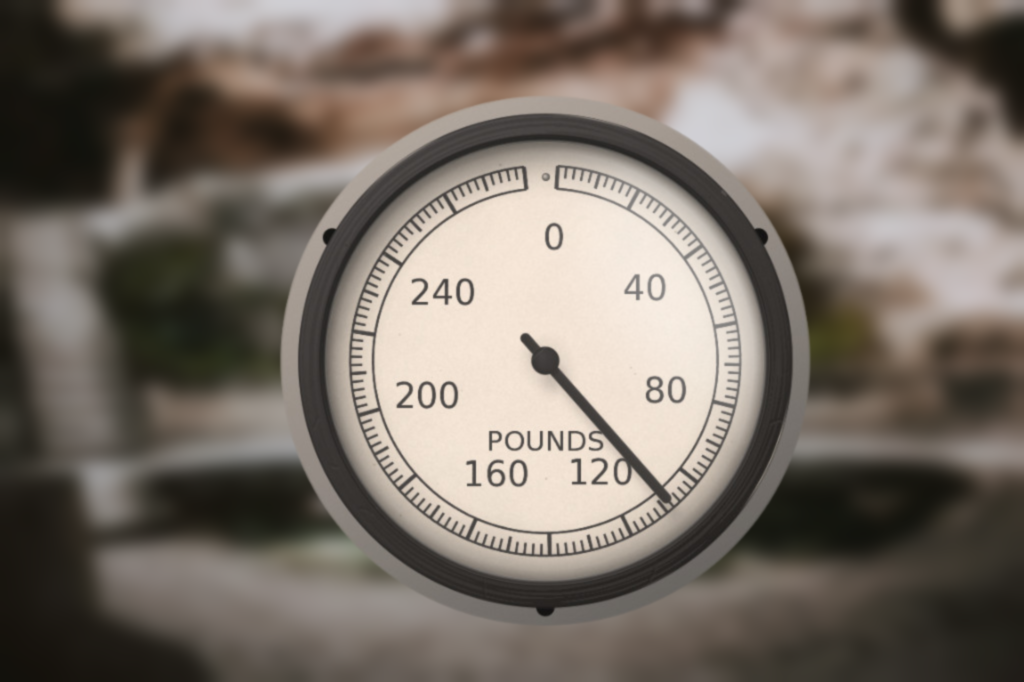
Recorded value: 108 lb
